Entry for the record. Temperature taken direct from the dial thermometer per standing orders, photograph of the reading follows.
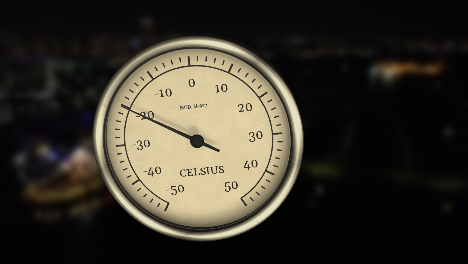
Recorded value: -20 °C
